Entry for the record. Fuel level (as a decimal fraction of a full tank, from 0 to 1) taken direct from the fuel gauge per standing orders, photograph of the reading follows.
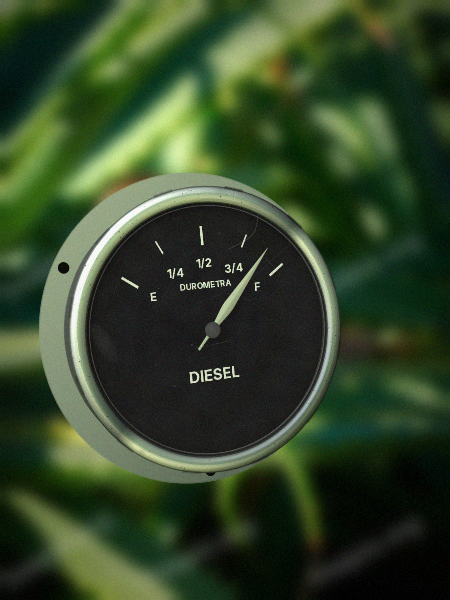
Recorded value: 0.875
